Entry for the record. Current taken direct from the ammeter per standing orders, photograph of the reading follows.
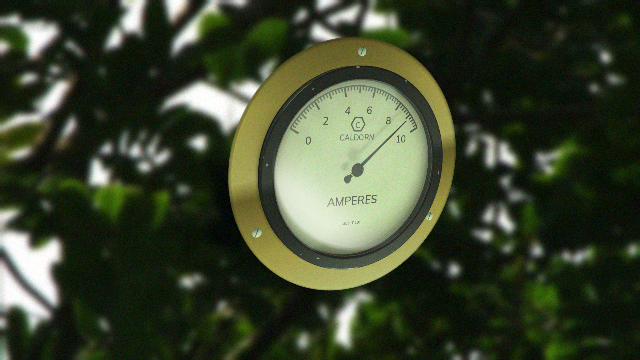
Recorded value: 9 A
